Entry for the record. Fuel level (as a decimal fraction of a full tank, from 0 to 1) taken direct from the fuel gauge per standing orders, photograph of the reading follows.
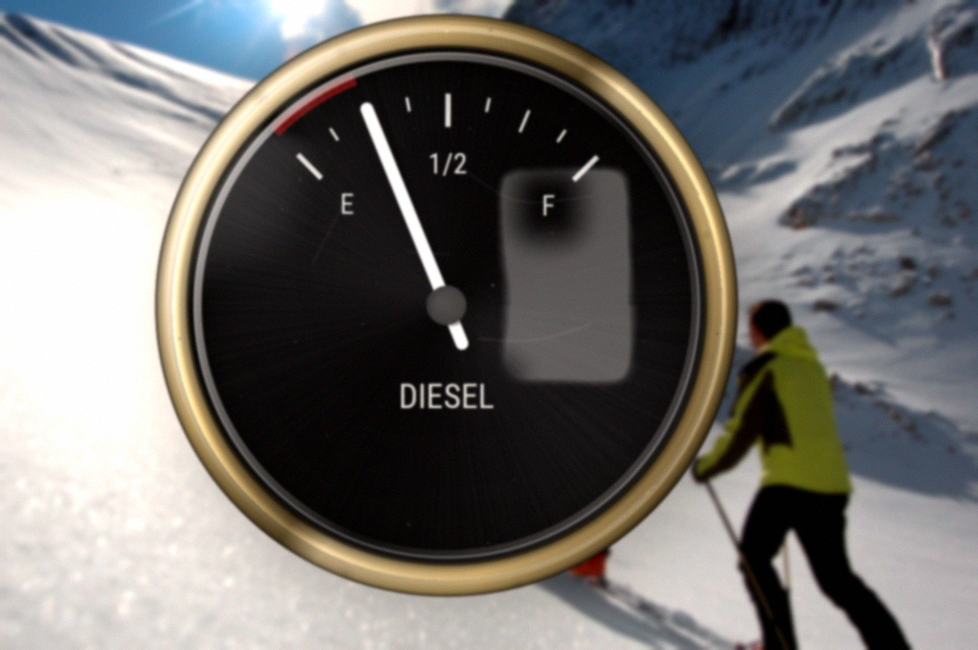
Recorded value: 0.25
